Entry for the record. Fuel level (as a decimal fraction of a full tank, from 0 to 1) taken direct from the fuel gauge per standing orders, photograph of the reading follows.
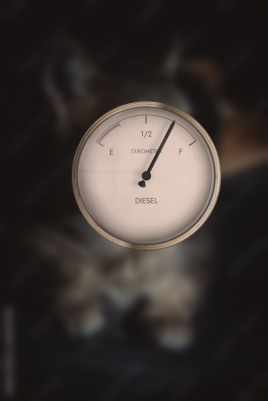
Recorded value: 0.75
